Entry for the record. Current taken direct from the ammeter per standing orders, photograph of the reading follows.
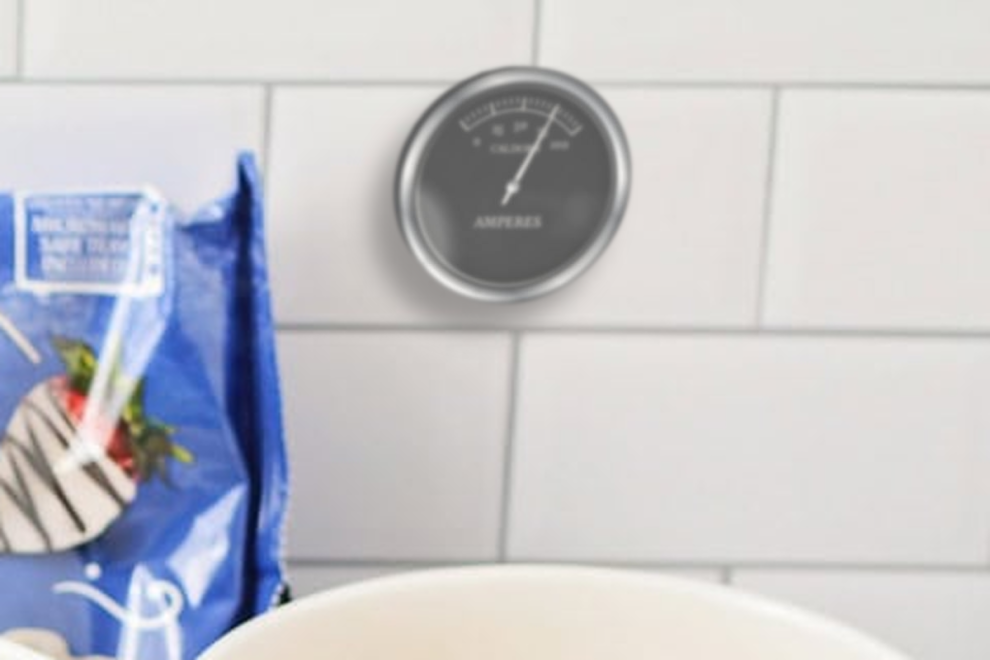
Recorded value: 75 A
